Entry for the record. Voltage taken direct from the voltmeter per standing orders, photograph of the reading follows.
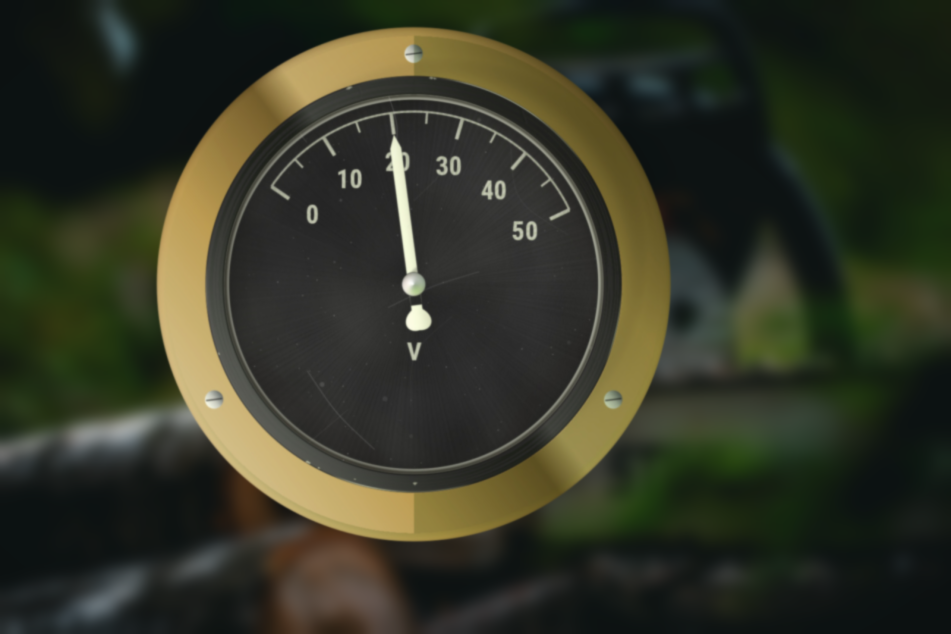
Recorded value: 20 V
